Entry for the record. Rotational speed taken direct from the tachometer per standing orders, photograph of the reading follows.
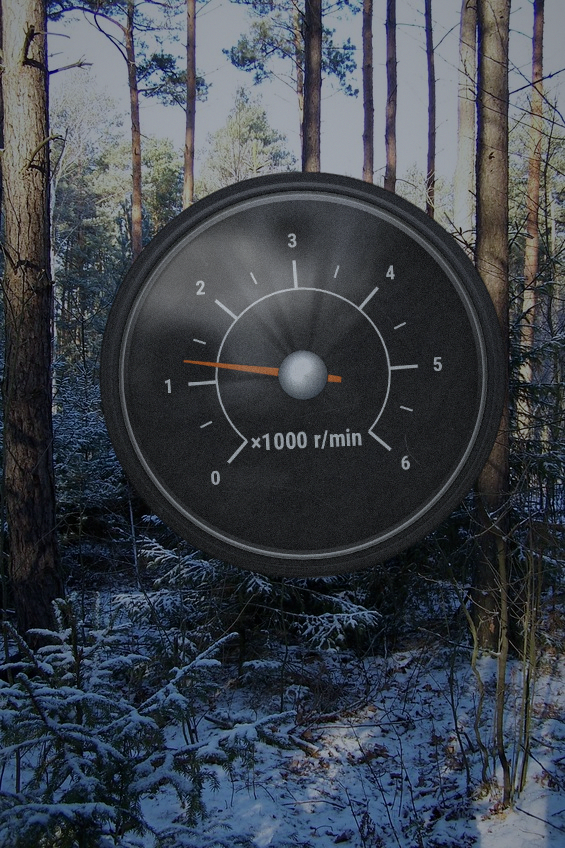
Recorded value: 1250 rpm
